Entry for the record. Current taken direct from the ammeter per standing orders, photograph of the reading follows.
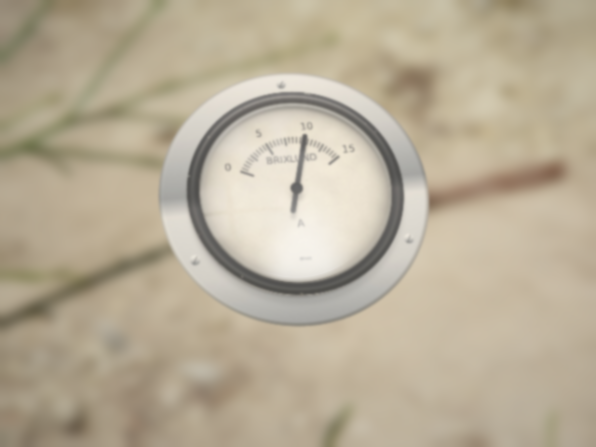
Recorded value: 10 A
